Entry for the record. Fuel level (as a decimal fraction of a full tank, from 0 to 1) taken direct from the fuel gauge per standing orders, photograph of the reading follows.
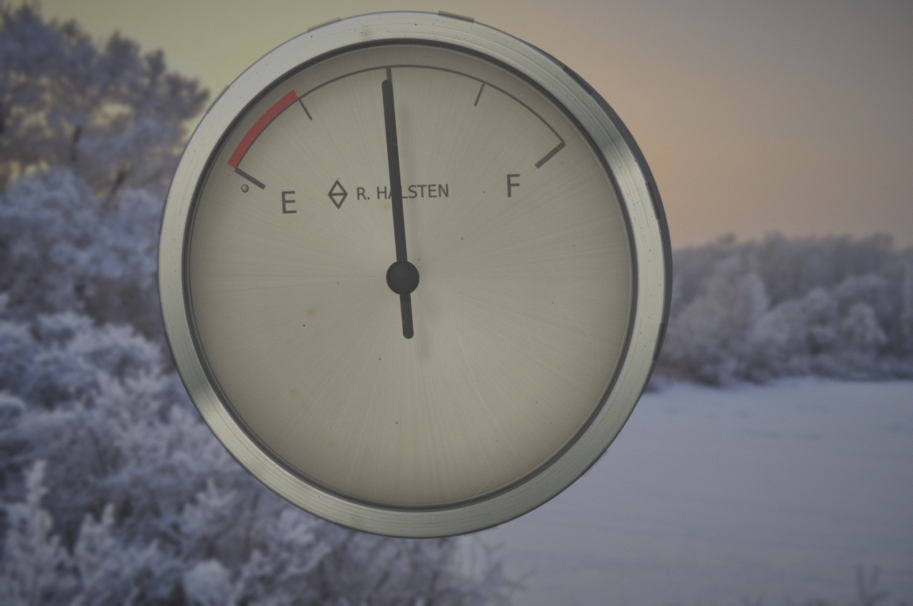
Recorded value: 0.5
